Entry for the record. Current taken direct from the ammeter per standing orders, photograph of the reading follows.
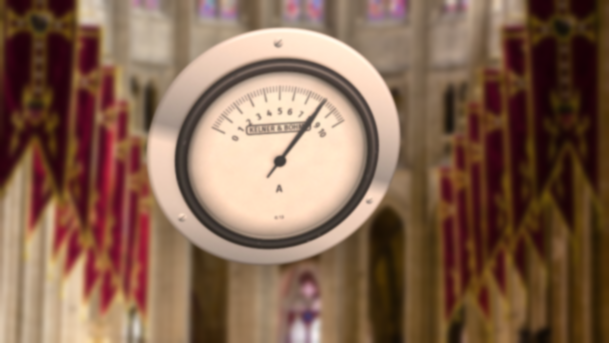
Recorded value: 8 A
